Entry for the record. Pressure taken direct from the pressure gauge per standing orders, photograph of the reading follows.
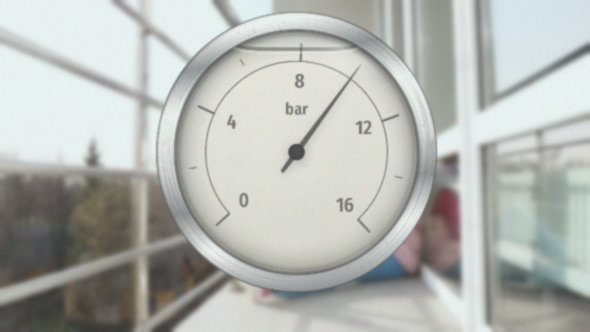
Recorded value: 10 bar
